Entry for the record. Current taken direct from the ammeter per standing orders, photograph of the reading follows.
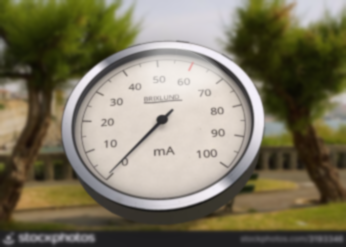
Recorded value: 0 mA
